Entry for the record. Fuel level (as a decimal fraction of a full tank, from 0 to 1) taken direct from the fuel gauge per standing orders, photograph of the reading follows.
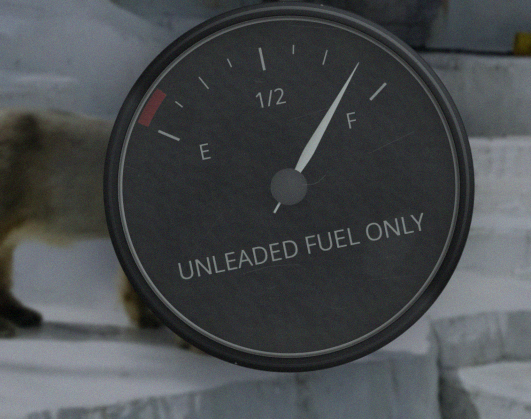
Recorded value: 0.875
